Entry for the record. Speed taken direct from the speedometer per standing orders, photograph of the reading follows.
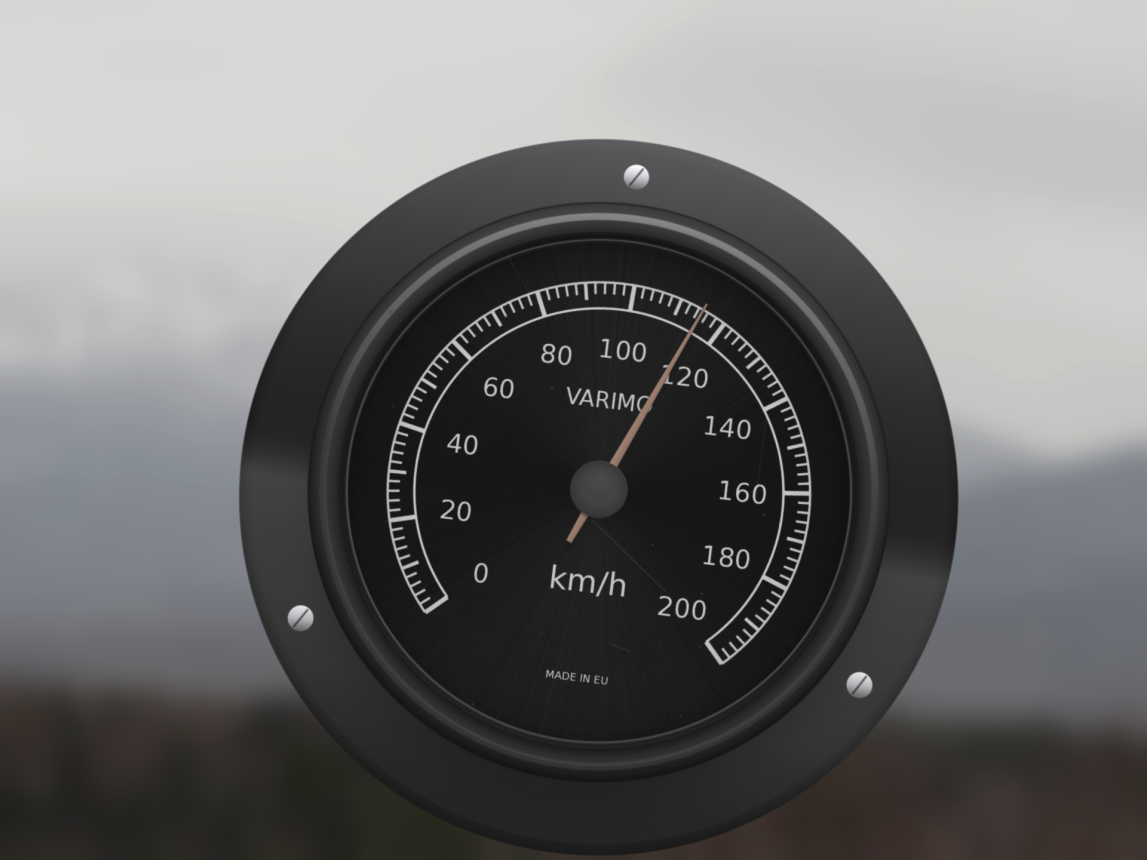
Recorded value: 115 km/h
